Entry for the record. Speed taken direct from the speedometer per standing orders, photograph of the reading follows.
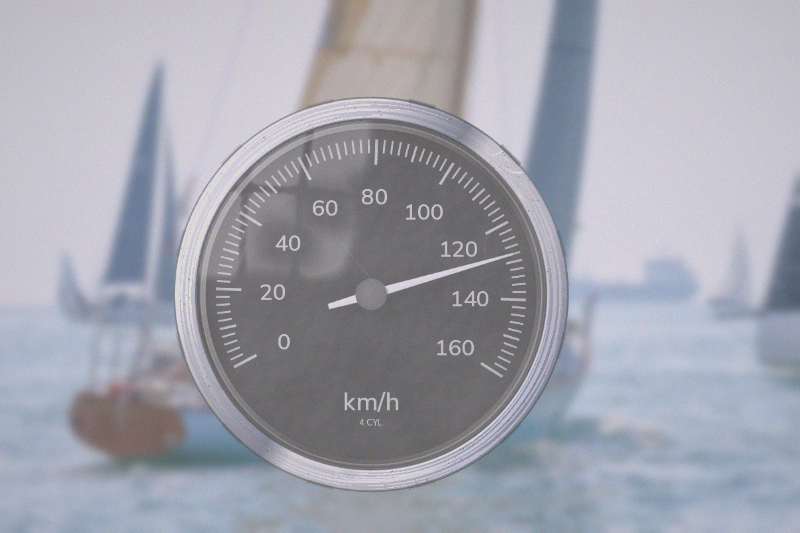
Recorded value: 128 km/h
